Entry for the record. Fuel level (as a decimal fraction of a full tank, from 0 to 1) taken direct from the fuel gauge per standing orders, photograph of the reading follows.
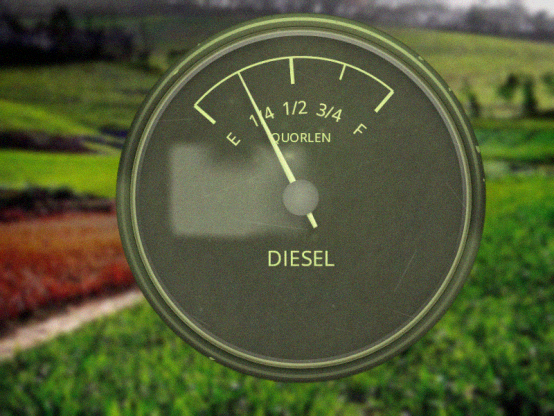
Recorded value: 0.25
